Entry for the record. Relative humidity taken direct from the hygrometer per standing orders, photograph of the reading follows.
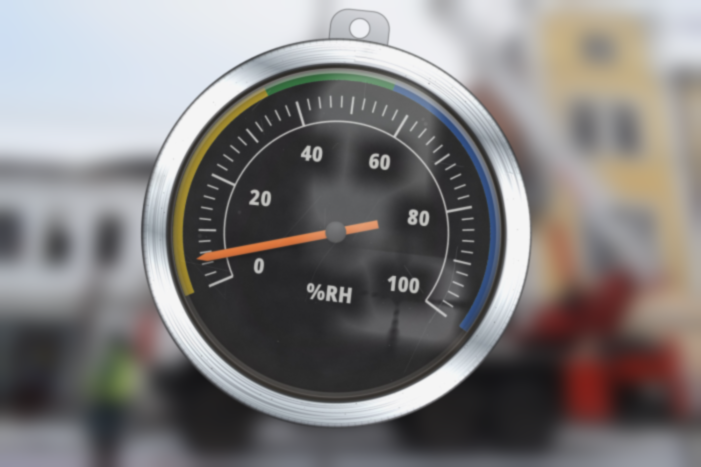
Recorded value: 5 %
